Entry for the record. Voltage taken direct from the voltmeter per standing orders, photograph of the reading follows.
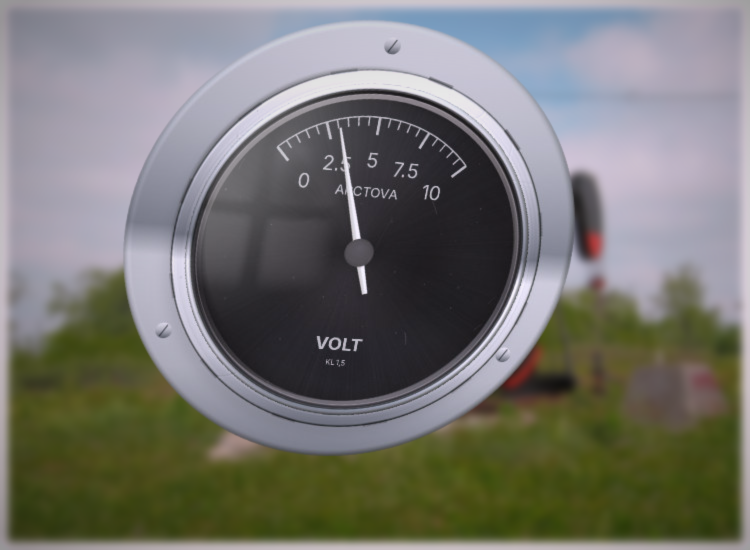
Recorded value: 3 V
